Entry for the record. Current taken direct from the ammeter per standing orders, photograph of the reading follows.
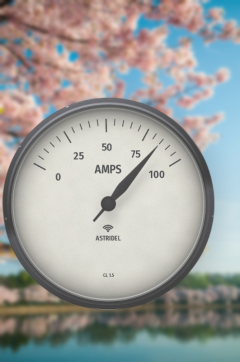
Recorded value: 85 A
